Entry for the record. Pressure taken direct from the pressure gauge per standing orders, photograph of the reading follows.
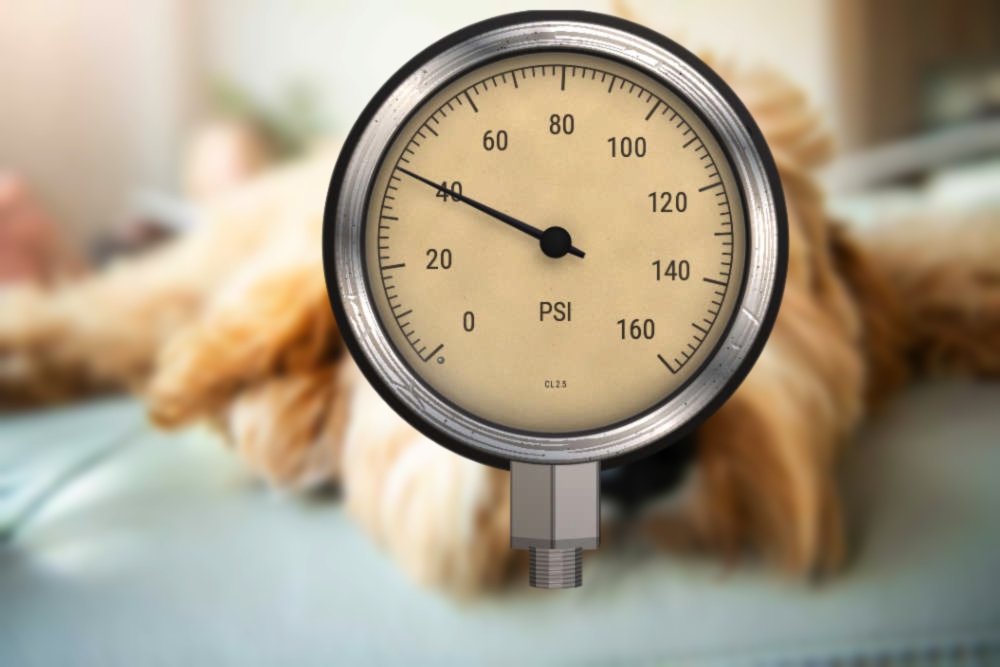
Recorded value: 40 psi
